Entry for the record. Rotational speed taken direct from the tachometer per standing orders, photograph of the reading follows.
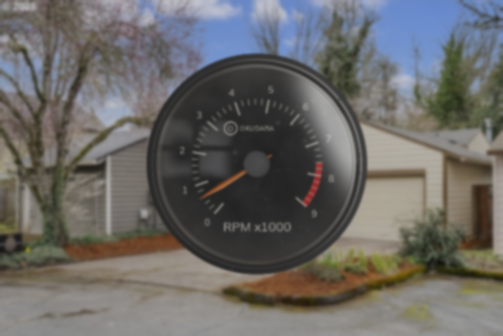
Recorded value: 600 rpm
